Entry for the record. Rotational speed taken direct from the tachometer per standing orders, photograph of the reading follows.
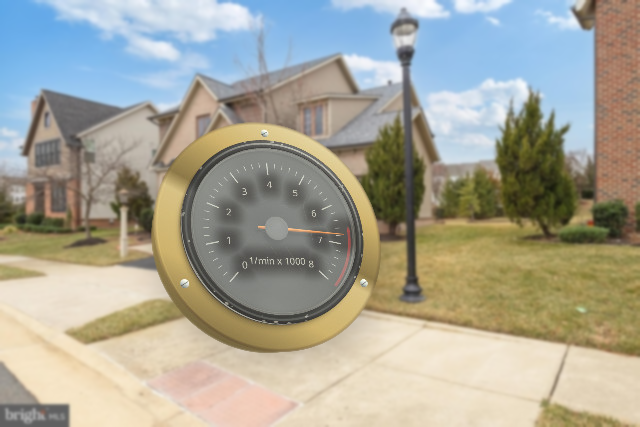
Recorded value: 6800 rpm
